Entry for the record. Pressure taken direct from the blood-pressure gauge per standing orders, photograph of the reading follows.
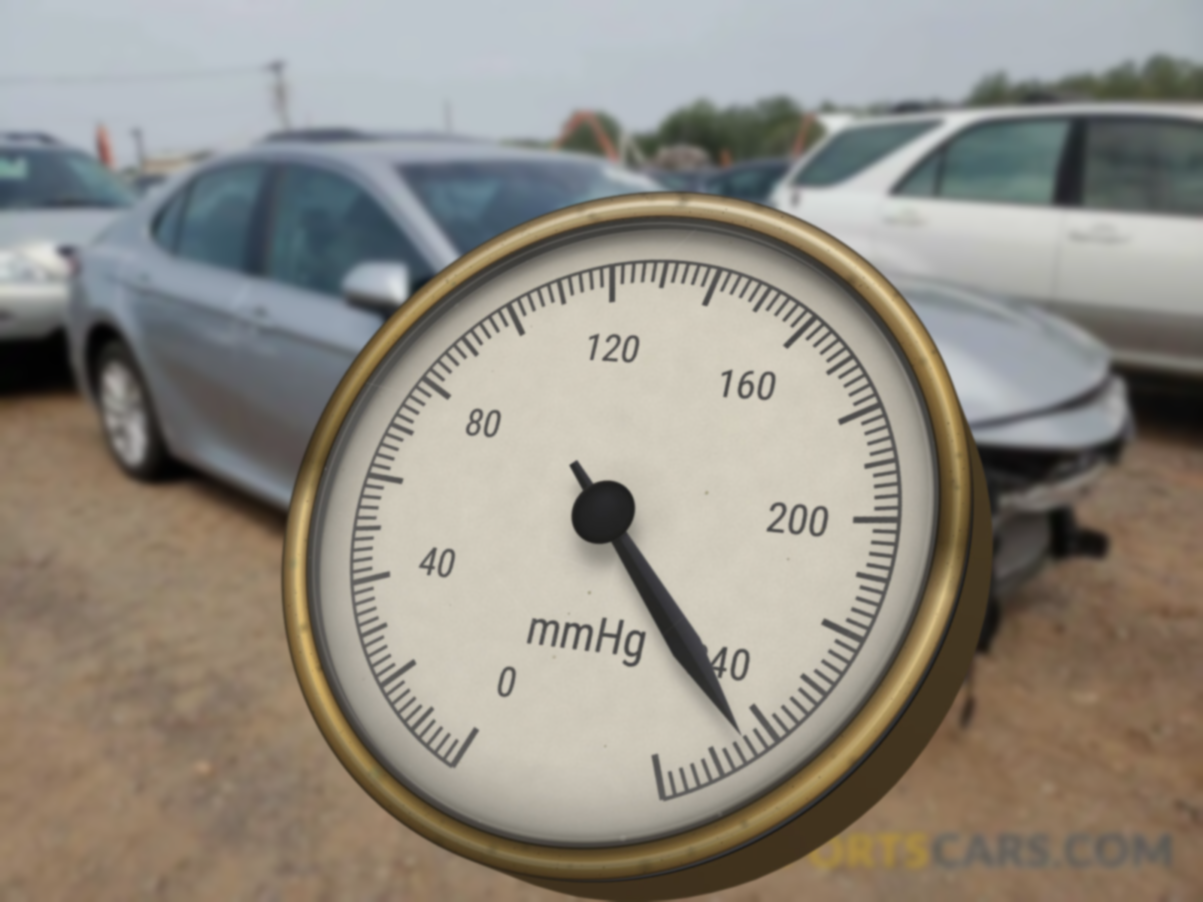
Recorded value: 244 mmHg
